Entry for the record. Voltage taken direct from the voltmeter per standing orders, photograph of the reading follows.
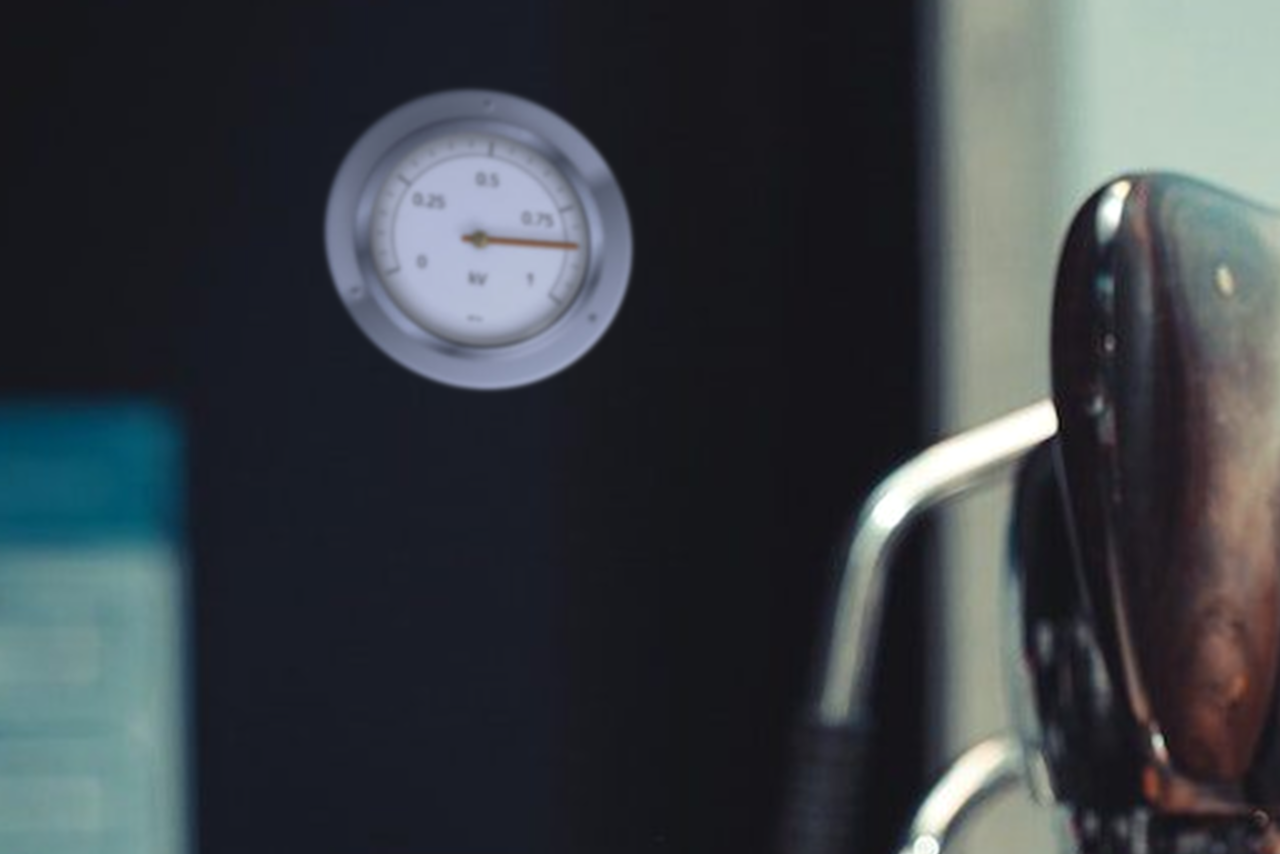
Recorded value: 0.85 kV
